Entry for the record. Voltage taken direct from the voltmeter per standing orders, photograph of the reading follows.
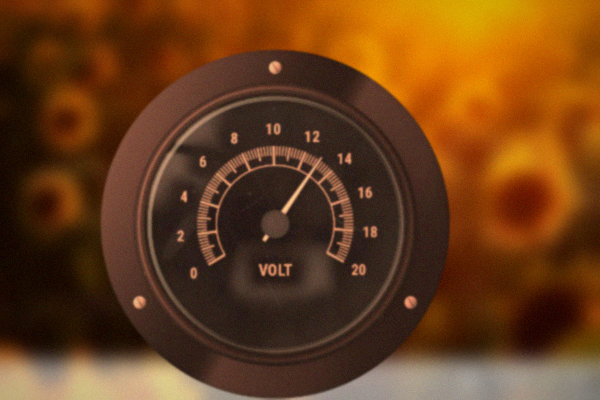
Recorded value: 13 V
